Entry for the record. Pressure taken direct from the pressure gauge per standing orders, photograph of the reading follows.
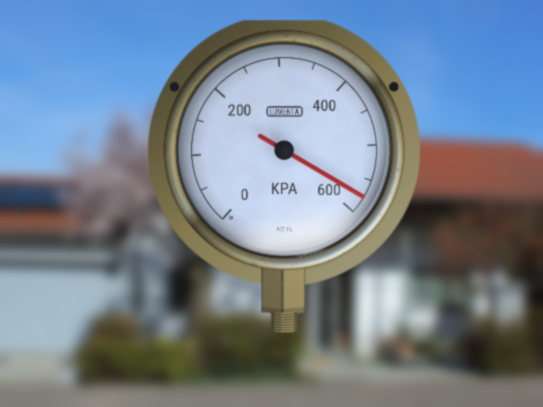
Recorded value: 575 kPa
